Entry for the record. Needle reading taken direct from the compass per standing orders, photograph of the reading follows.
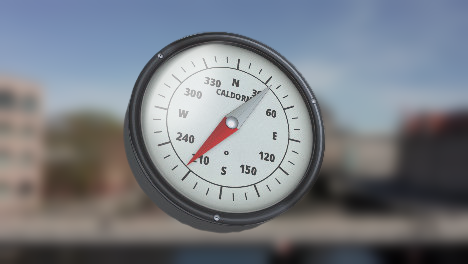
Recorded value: 215 °
